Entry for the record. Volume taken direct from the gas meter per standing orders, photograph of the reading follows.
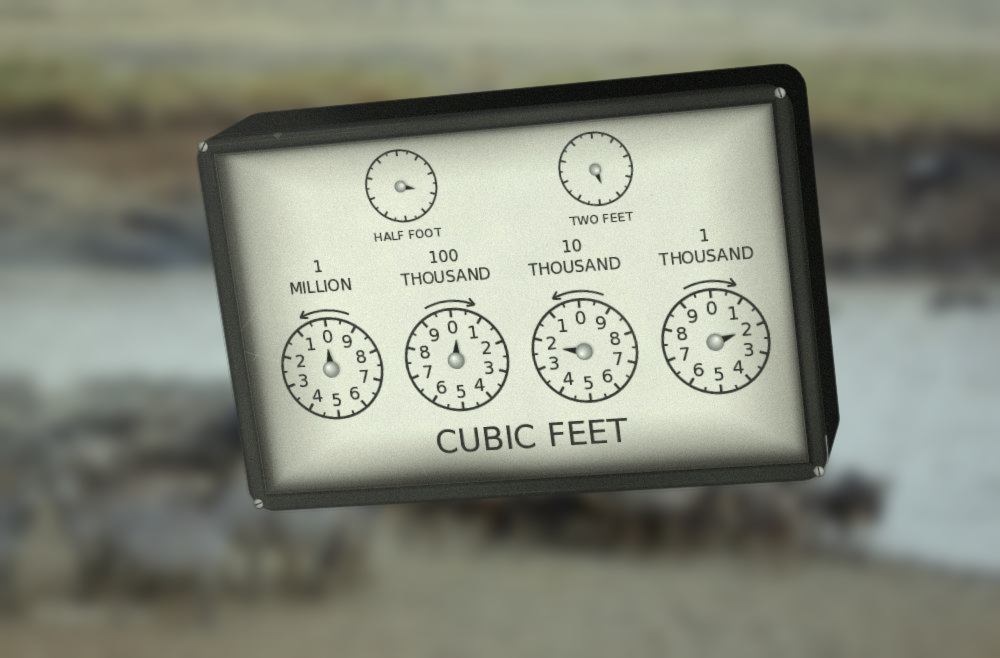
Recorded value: 2200 ft³
